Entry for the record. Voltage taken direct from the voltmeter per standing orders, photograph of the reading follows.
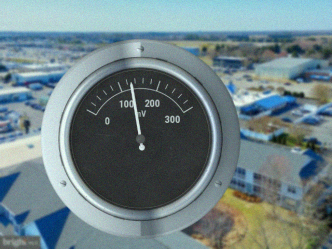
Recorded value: 130 mV
